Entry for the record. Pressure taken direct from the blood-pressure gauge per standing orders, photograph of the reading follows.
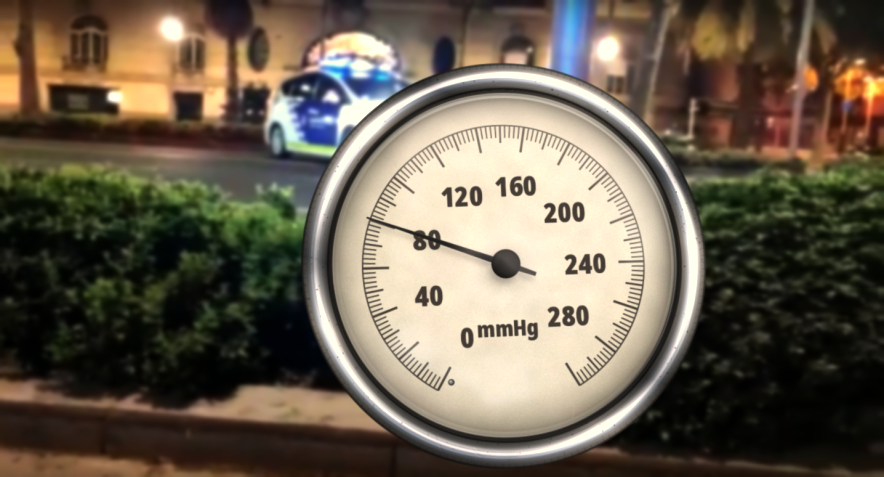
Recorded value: 80 mmHg
